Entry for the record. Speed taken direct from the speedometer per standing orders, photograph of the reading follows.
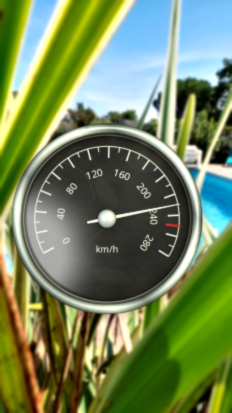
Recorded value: 230 km/h
